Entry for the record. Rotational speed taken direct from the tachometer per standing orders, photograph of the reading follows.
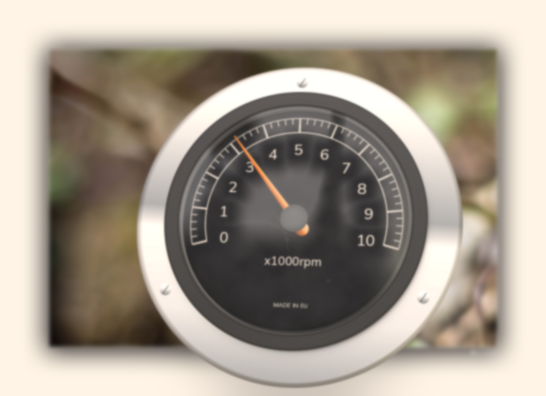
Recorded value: 3200 rpm
